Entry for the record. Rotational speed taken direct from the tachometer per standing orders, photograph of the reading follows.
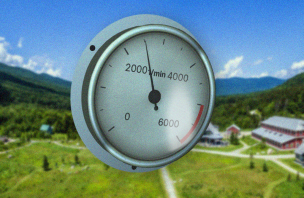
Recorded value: 2500 rpm
